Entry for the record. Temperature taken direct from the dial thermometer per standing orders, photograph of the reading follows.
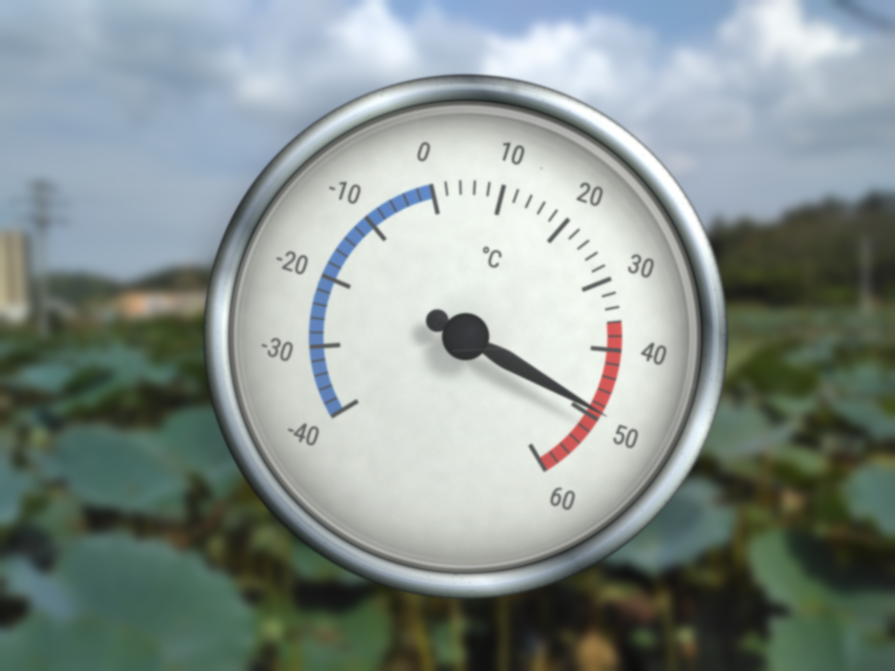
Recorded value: 49 °C
